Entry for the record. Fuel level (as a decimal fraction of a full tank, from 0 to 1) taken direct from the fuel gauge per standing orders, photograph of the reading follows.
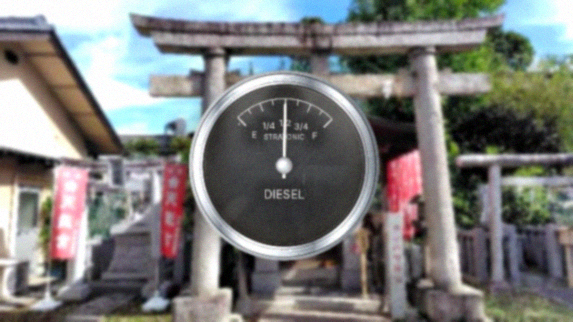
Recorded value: 0.5
